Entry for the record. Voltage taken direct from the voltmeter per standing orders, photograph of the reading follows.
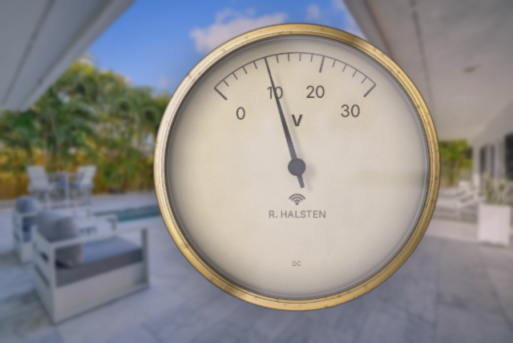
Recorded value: 10 V
